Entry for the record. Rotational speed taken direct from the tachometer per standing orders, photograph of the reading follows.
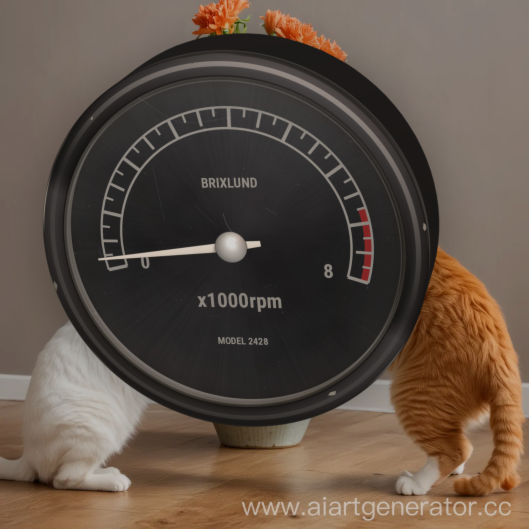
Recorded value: 250 rpm
